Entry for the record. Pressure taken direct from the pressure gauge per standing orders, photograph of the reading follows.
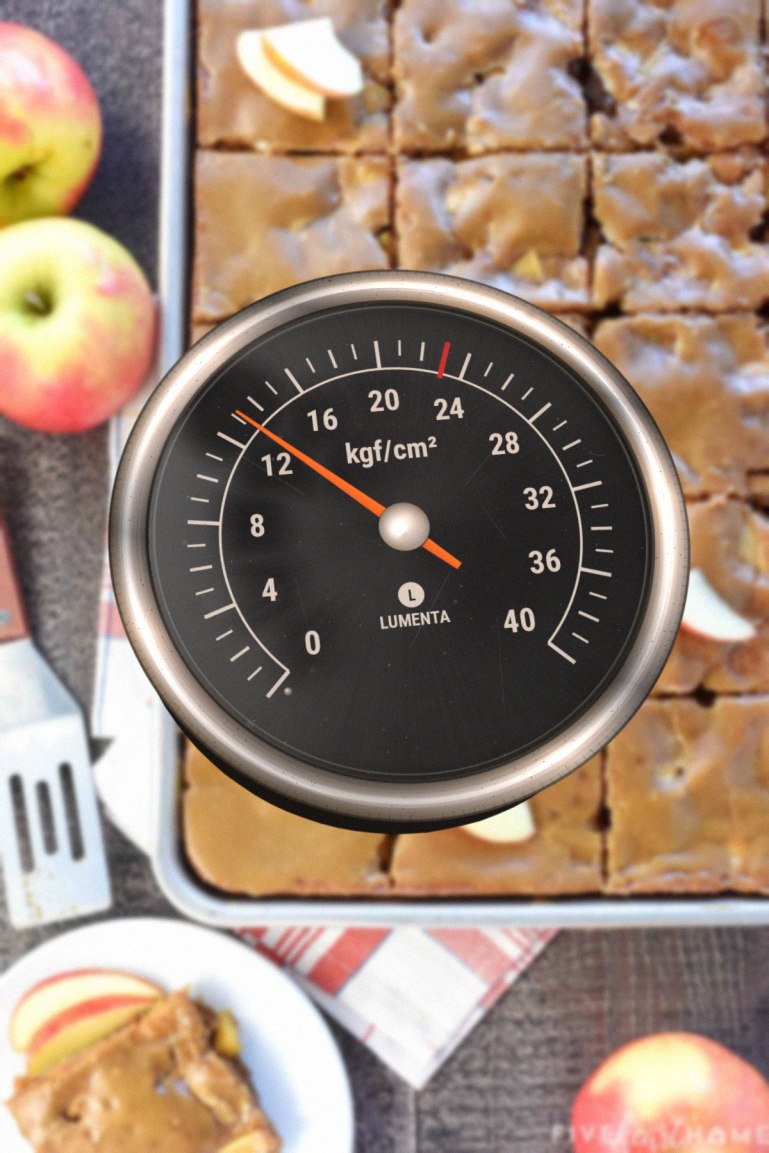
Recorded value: 13 kg/cm²
